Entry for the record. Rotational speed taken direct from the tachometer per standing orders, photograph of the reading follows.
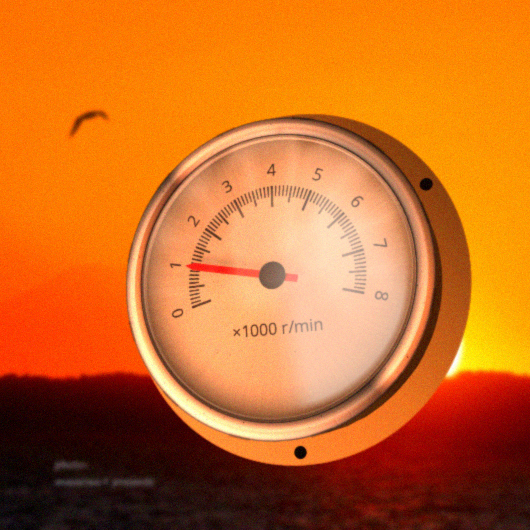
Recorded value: 1000 rpm
